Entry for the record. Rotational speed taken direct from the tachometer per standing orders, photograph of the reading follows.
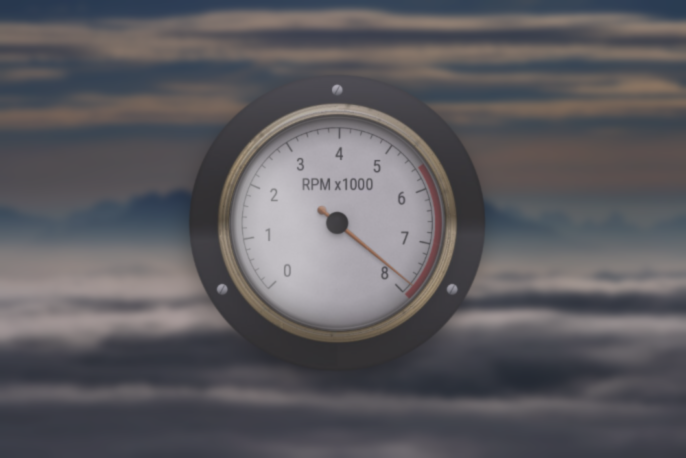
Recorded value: 7800 rpm
